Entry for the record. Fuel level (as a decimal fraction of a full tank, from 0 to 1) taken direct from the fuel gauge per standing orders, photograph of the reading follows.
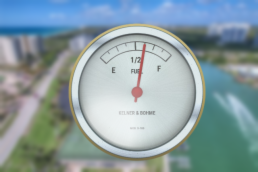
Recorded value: 0.625
